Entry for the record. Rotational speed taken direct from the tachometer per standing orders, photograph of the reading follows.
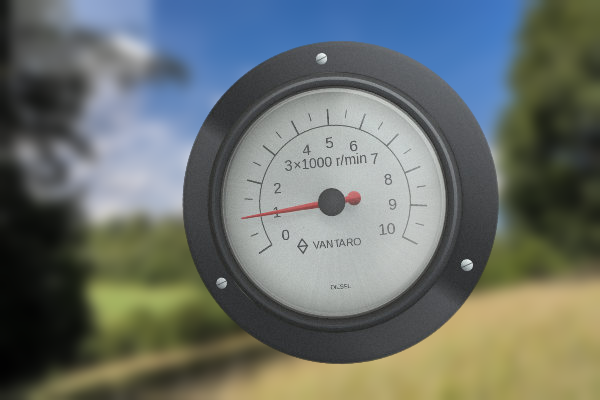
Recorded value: 1000 rpm
